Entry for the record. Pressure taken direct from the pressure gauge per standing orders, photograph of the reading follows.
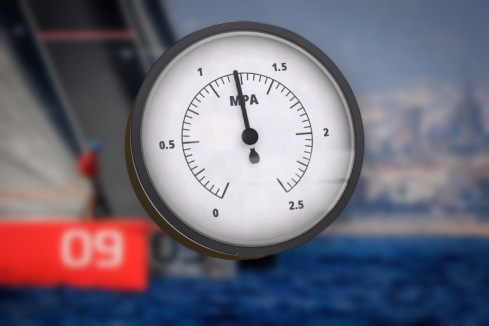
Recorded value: 1.2 MPa
